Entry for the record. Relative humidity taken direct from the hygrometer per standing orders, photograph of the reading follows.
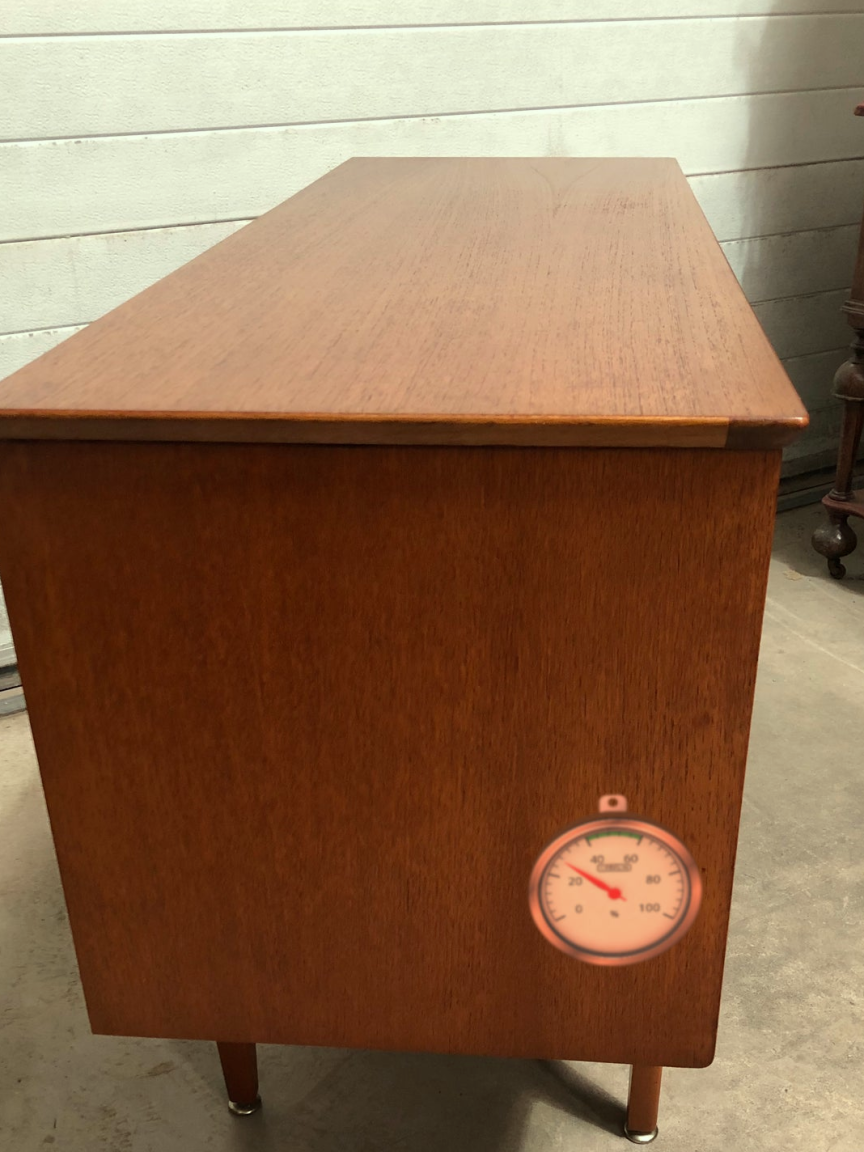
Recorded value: 28 %
